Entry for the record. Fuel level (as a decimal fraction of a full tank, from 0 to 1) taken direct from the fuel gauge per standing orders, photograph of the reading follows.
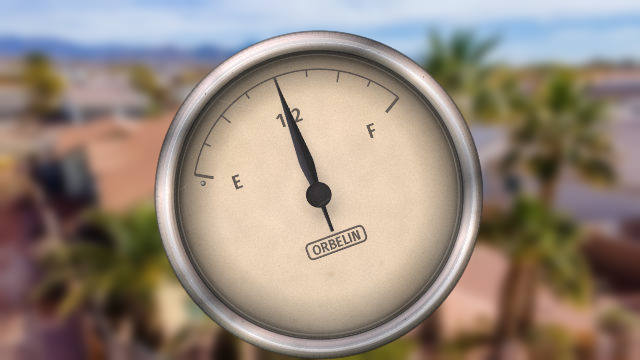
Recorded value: 0.5
